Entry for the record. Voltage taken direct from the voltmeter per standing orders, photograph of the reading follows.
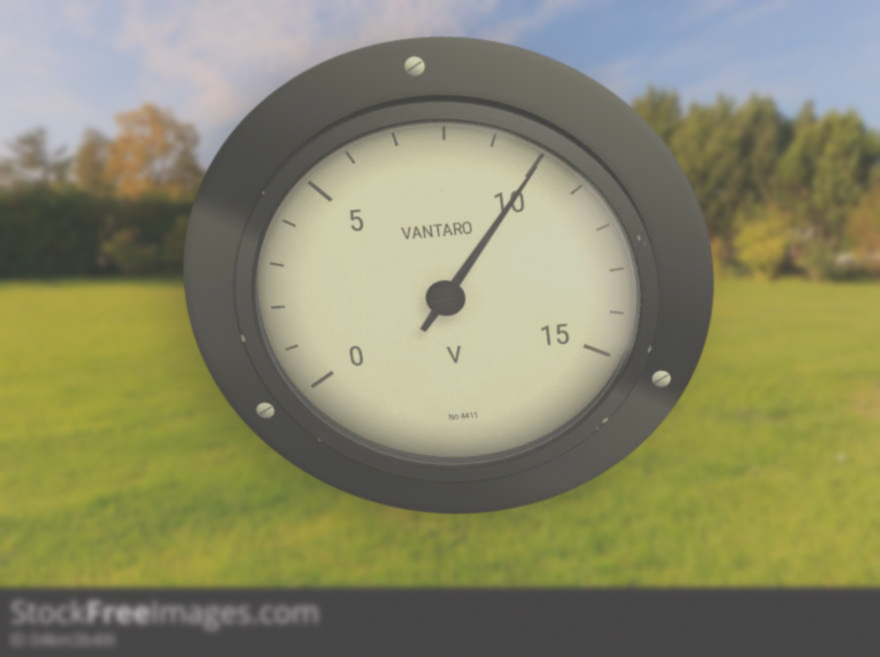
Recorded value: 10 V
